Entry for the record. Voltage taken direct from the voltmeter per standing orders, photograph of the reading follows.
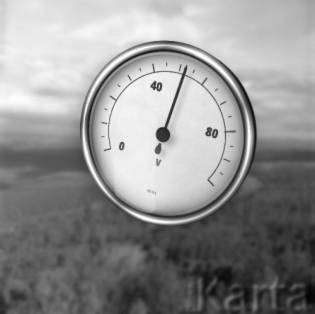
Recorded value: 52.5 V
